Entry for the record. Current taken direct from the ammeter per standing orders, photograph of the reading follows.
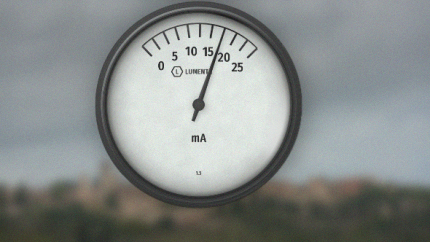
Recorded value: 17.5 mA
